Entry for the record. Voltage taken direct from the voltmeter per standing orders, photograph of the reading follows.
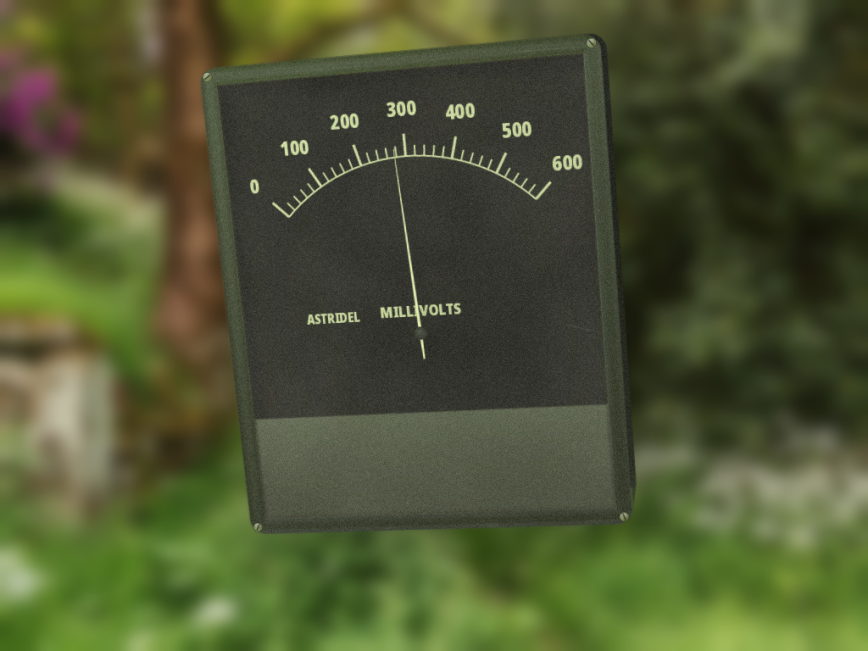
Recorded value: 280 mV
